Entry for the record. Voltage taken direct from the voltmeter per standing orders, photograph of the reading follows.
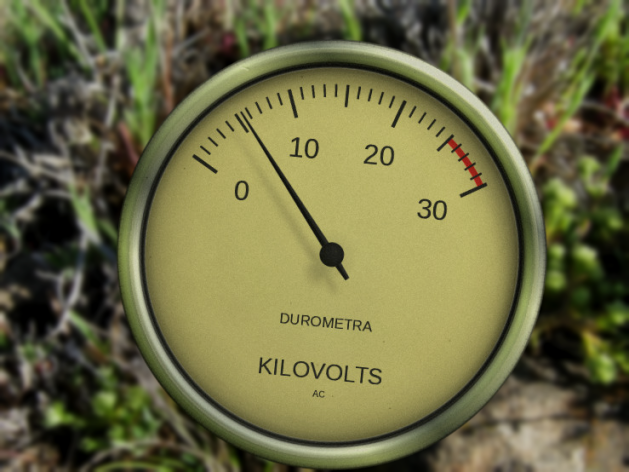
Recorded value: 5.5 kV
